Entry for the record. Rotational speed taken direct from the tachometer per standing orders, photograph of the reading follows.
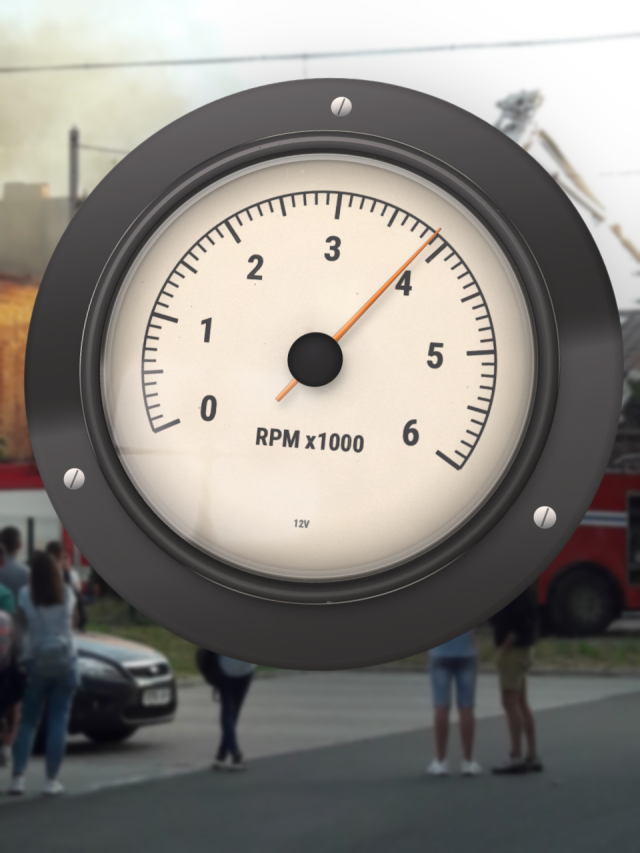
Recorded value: 3900 rpm
